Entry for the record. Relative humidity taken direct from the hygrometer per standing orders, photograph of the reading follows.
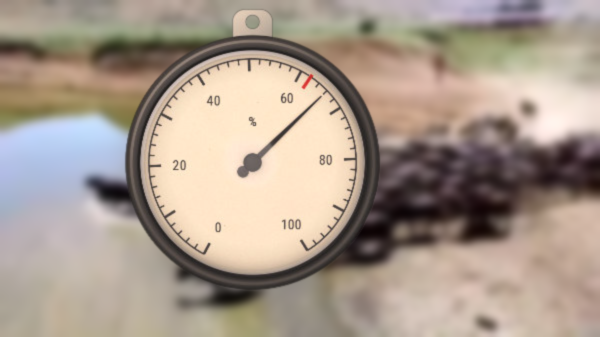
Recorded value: 66 %
